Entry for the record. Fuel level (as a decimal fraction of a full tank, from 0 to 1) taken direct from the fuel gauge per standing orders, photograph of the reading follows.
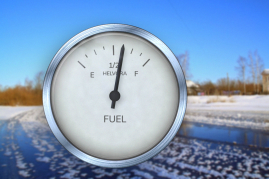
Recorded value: 0.625
